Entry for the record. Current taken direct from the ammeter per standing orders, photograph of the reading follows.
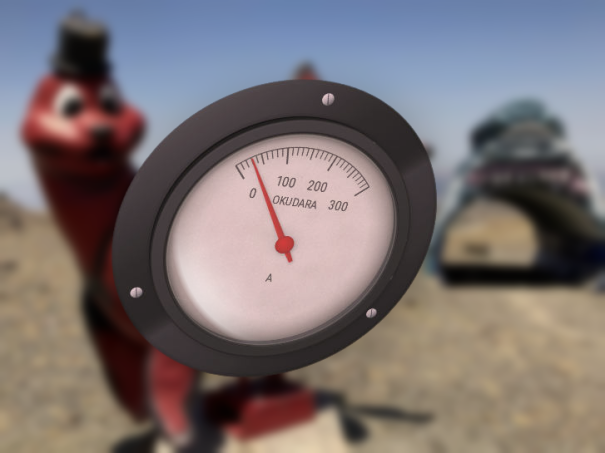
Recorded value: 30 A
